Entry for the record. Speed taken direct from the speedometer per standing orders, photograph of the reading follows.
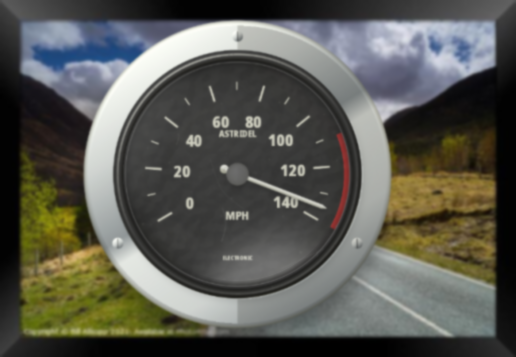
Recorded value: 135 mph
